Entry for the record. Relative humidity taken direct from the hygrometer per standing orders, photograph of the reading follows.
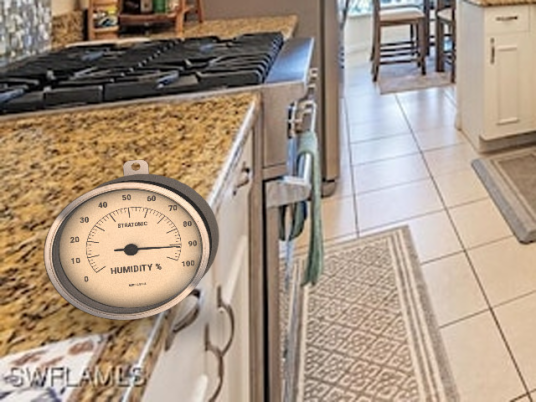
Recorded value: 90 %
